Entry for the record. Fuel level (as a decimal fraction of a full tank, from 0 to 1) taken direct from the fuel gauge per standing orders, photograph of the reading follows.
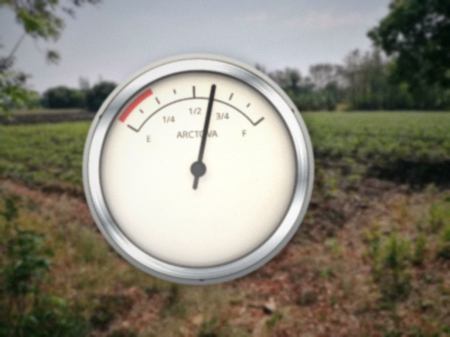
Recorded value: 0.625
